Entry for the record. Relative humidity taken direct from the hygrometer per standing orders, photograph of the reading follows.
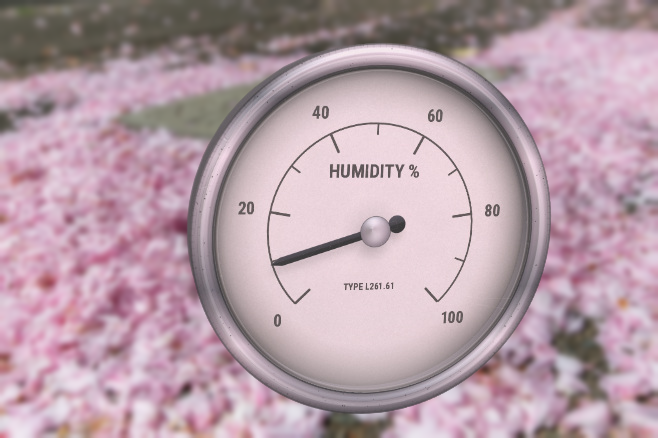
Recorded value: 10 %
